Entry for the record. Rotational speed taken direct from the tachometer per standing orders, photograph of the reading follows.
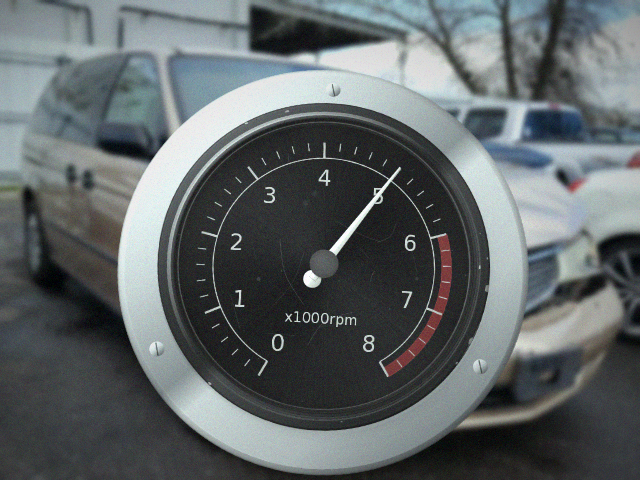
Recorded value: 5000 rpm
